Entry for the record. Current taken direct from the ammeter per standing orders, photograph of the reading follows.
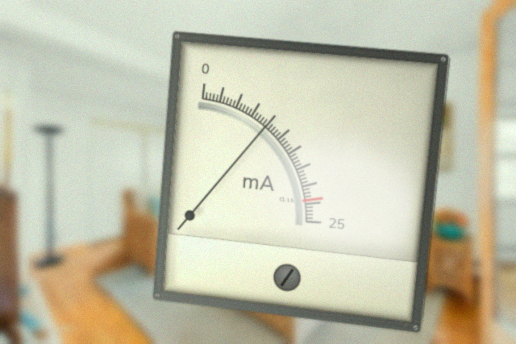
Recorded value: 10 mA
